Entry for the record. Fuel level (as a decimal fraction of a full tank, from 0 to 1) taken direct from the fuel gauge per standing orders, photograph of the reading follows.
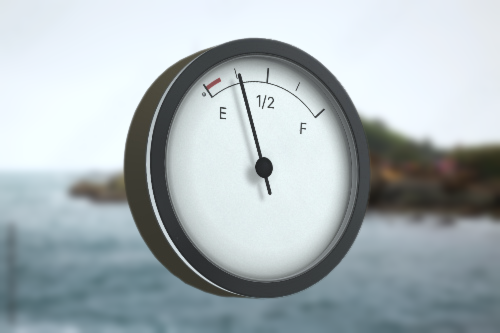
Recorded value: 0.25
